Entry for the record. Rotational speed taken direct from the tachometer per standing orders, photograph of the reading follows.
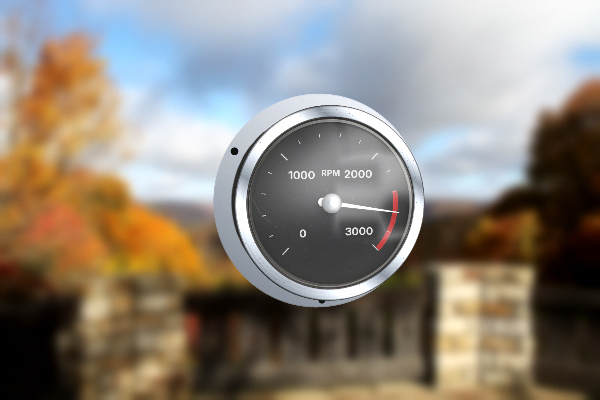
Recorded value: 2600 rpm
